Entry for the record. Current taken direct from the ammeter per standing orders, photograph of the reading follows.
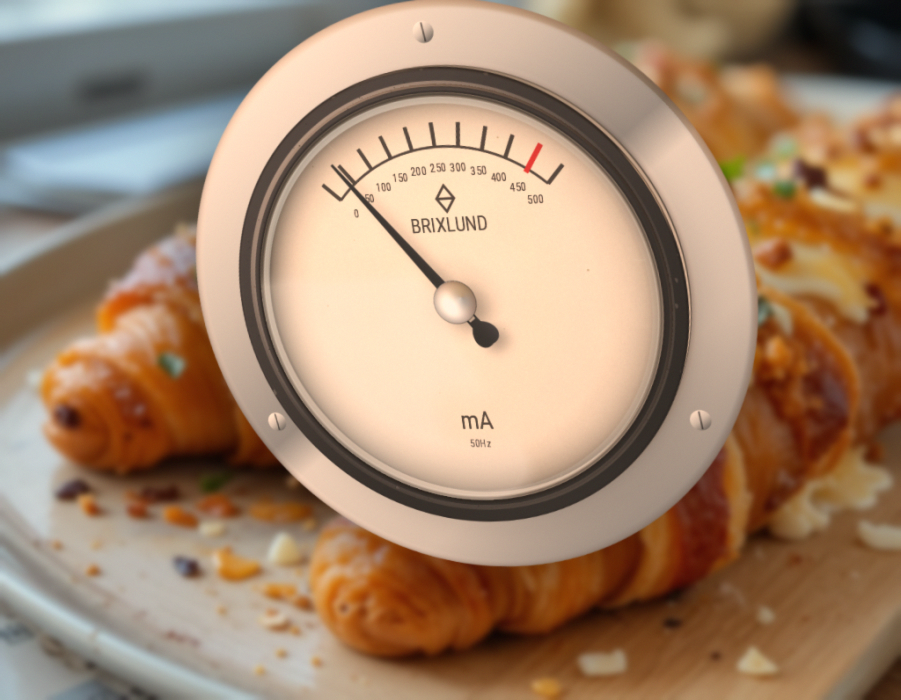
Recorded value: 50 mA
